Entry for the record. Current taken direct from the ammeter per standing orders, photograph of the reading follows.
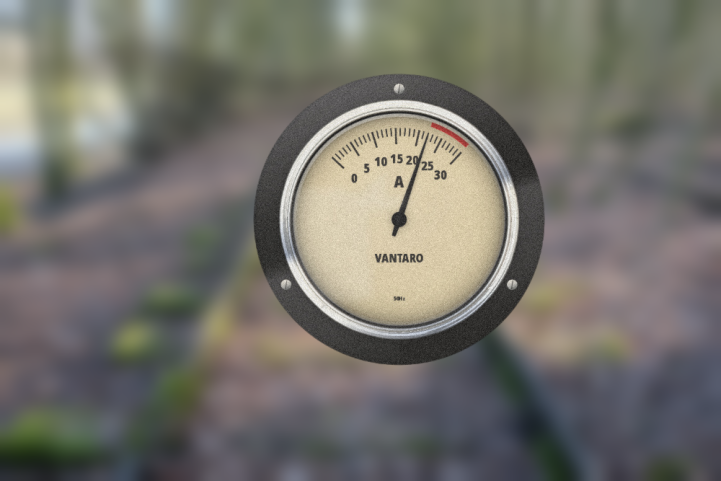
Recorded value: 22 A
